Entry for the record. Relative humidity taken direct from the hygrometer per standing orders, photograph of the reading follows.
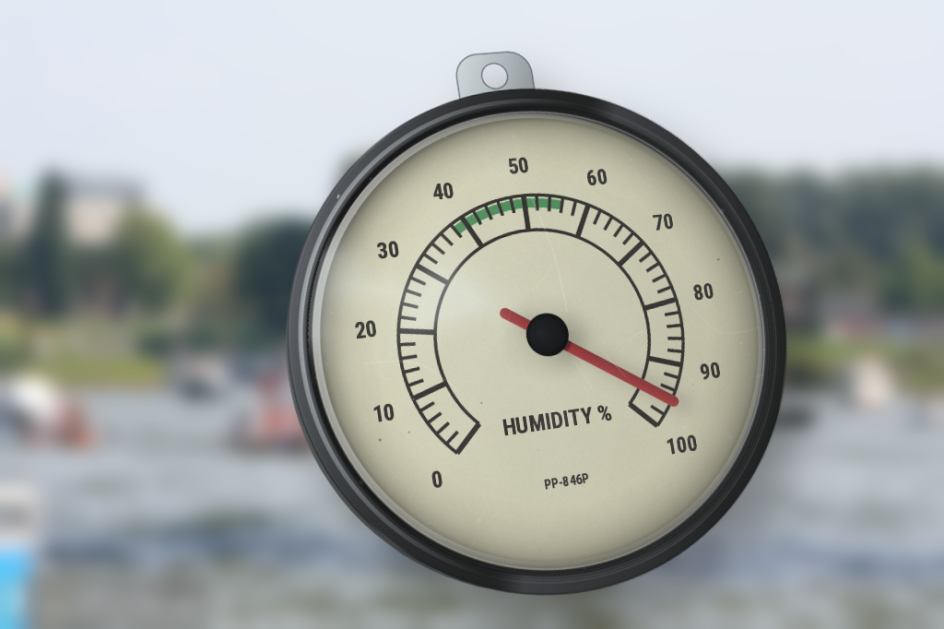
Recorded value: 96 %
